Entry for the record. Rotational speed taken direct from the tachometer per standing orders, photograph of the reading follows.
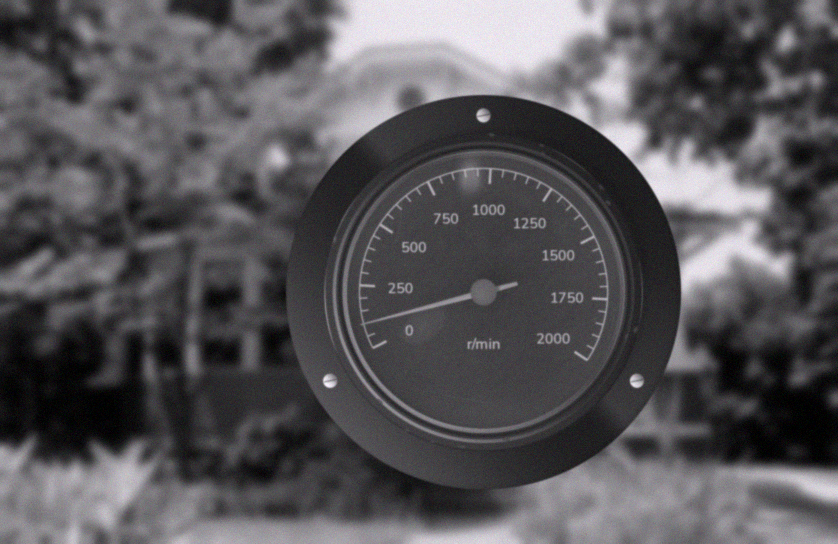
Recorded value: 100 rpm
